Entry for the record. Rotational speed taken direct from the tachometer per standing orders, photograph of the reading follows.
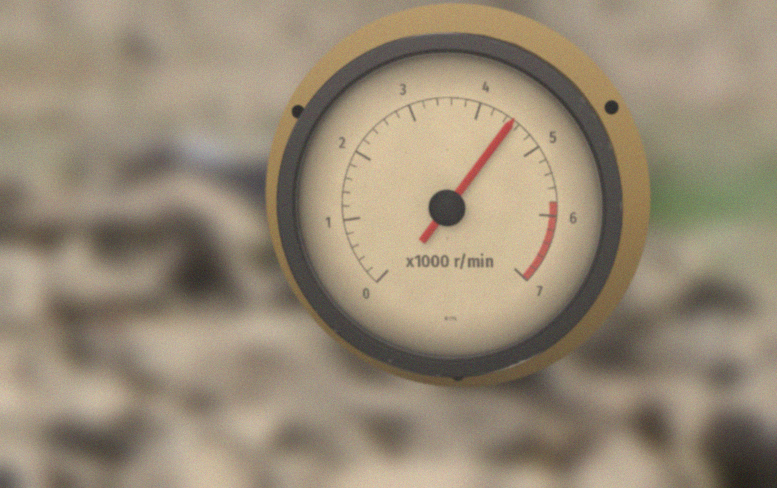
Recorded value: 4500 rpm
